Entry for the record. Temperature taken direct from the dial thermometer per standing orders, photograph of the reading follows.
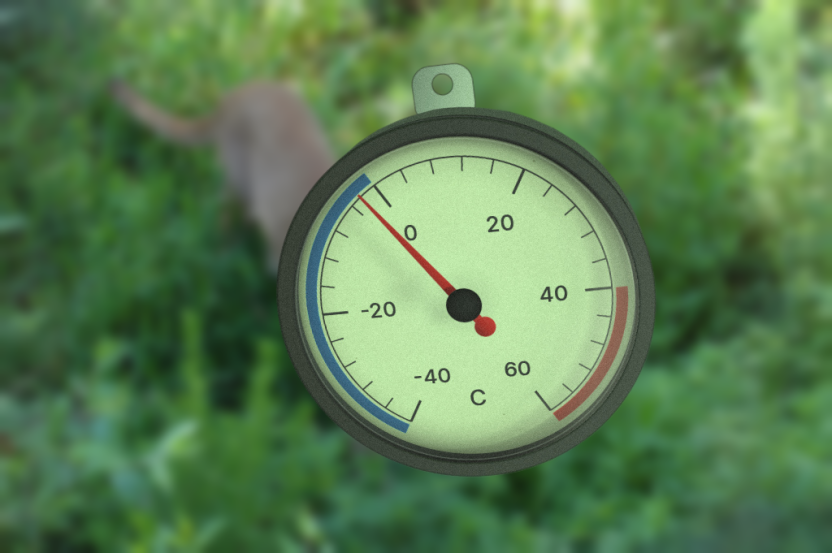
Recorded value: -2 °C
